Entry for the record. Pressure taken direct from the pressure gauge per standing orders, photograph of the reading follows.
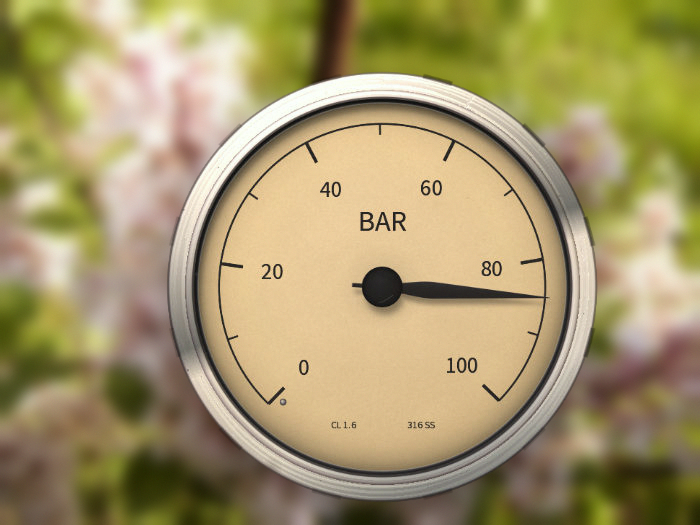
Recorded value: 85 bar
